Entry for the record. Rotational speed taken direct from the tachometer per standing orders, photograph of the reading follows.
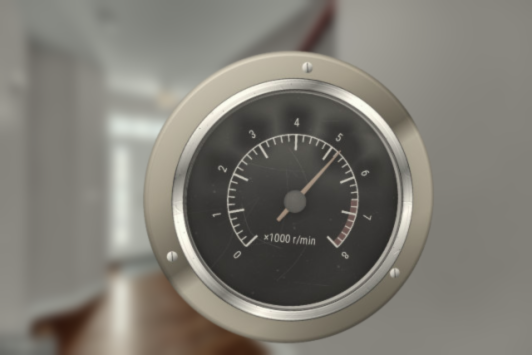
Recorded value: 5200 rpm
